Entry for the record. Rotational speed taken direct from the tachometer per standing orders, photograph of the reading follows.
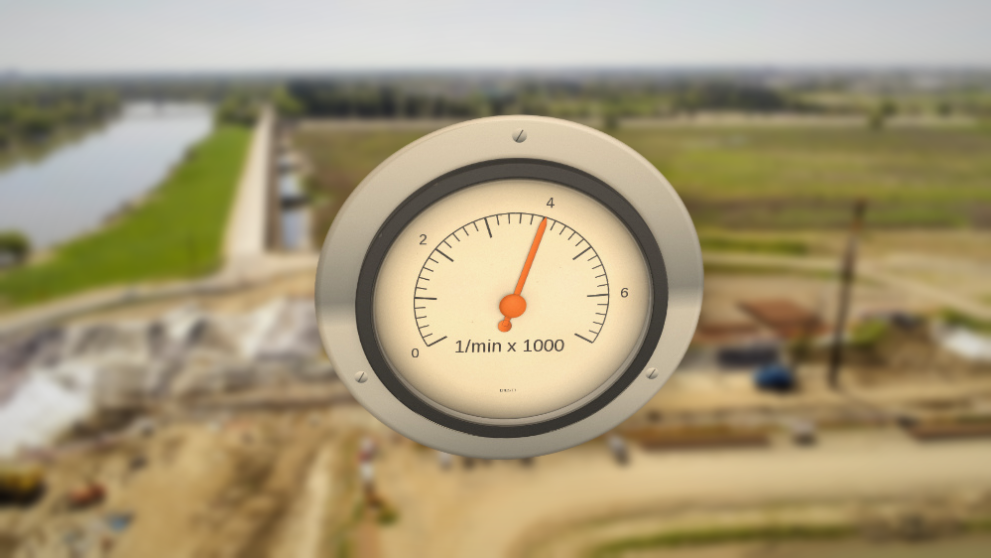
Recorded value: 4000 rpm
